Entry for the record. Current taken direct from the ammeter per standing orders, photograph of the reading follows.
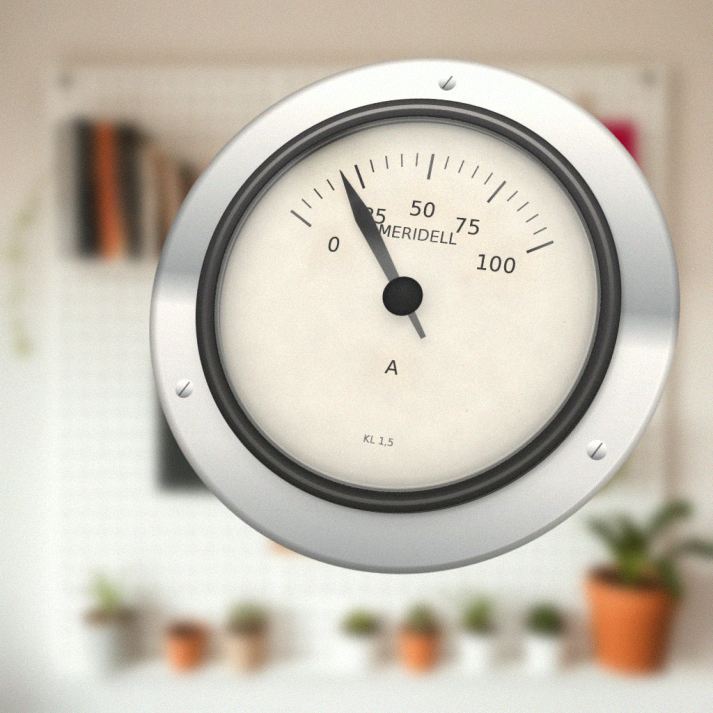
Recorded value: 20 A
